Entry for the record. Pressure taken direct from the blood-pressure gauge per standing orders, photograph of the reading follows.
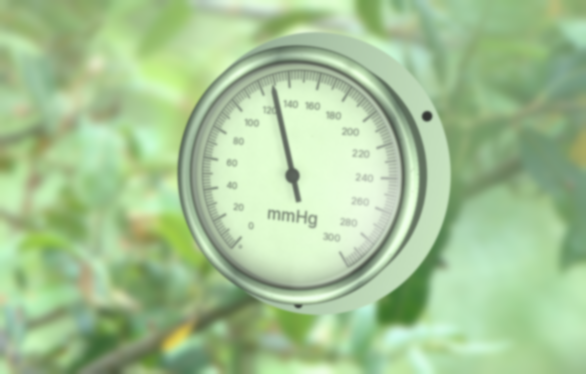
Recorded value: 130 mmHg
